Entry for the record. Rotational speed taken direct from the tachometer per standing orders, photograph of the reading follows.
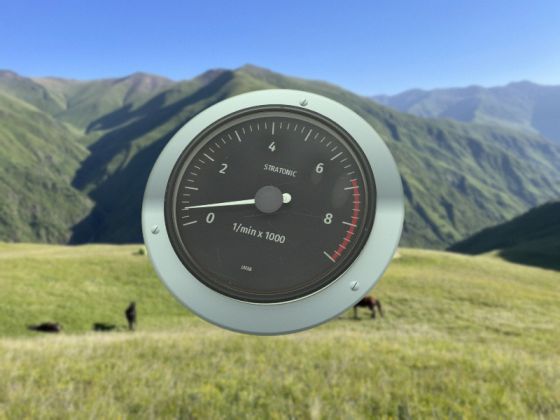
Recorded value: 400 rpm
